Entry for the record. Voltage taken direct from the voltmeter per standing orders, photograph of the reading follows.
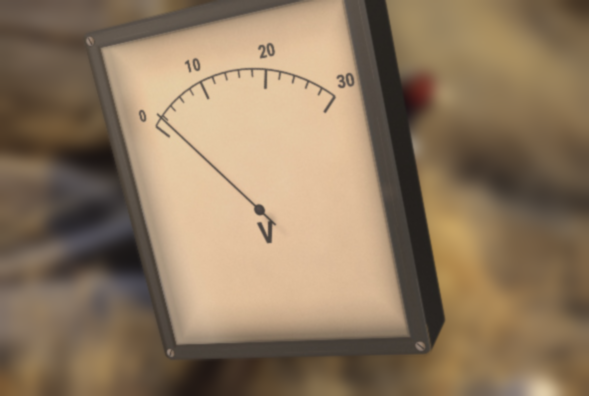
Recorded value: 2 V
